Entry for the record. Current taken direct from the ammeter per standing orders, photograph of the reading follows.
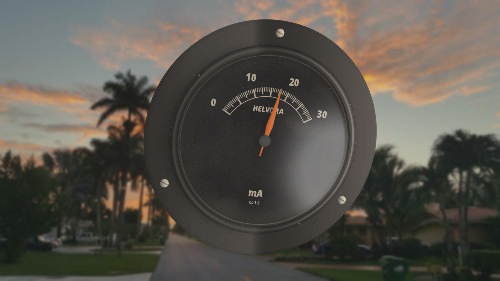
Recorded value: 17.5 mA
